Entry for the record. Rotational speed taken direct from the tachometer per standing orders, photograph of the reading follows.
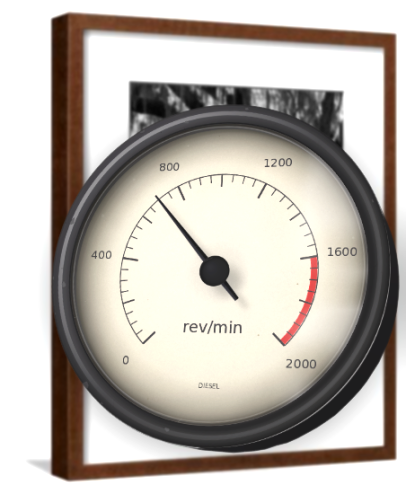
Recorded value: 700 rpm
